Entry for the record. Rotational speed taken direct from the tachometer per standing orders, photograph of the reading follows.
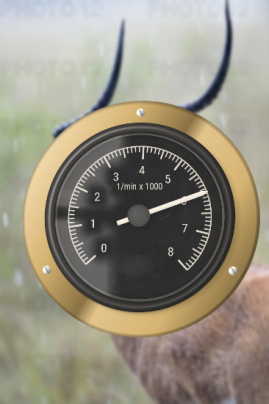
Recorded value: 6000 rpm
